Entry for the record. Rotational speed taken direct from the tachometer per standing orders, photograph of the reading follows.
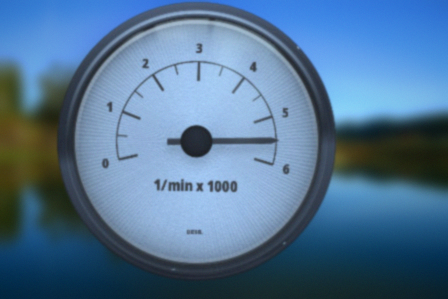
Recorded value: 5500 rpm
